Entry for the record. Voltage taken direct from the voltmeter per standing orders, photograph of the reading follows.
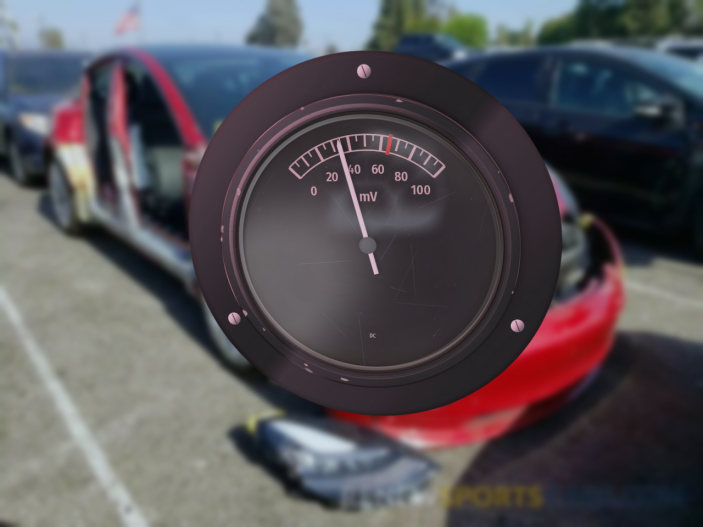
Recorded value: 35 mV
